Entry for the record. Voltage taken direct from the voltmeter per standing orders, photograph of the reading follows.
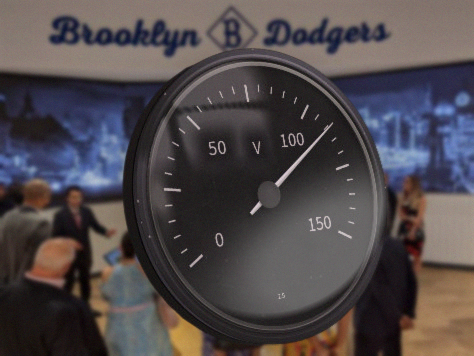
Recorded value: 110 V
